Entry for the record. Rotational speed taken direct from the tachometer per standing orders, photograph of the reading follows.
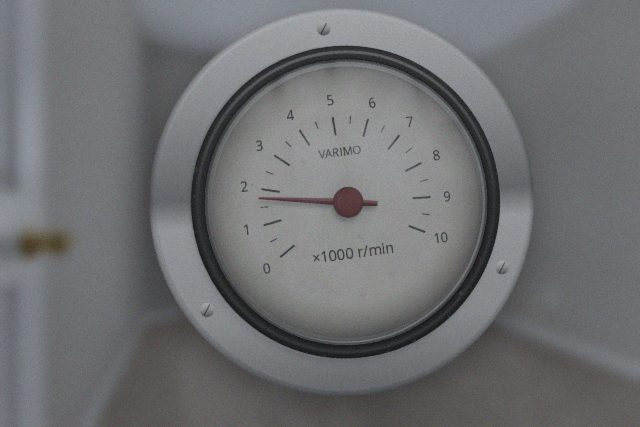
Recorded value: 1750 rpm
